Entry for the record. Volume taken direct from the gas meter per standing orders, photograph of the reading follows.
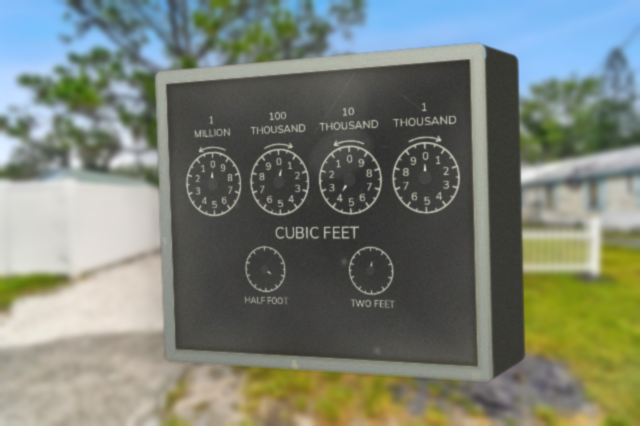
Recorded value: 4000 ft³
